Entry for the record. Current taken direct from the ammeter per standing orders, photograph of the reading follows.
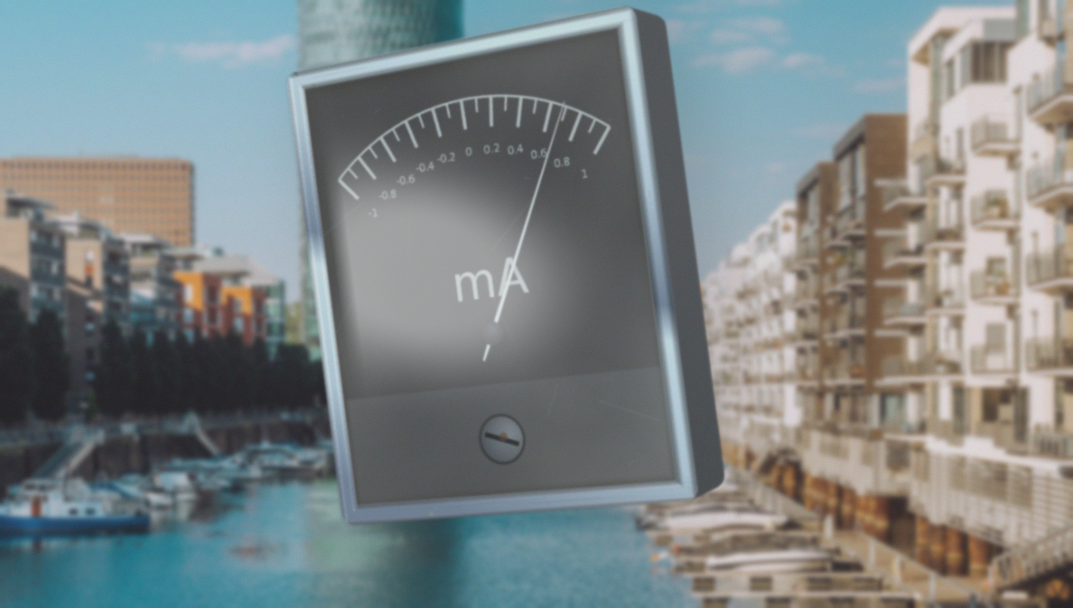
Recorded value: 0.7 mA
